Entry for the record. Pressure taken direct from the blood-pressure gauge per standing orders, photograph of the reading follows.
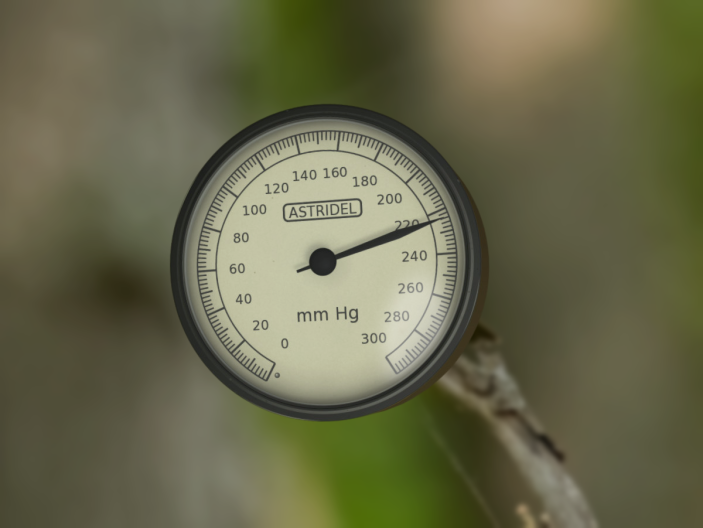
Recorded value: 224 mmHg
